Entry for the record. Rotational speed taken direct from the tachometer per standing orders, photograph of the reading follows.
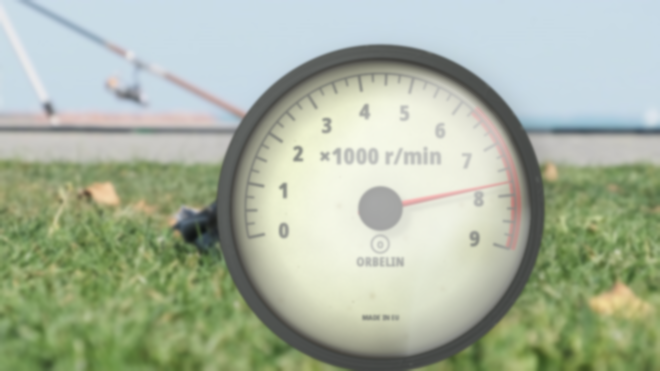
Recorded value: 7750 rpm
